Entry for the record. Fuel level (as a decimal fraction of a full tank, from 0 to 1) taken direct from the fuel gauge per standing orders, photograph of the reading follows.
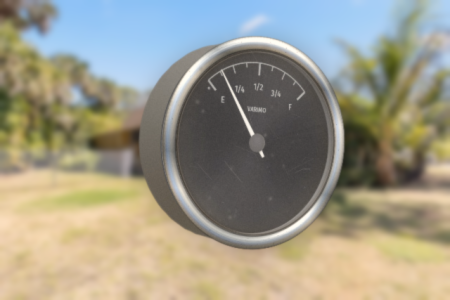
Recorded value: 0.125
